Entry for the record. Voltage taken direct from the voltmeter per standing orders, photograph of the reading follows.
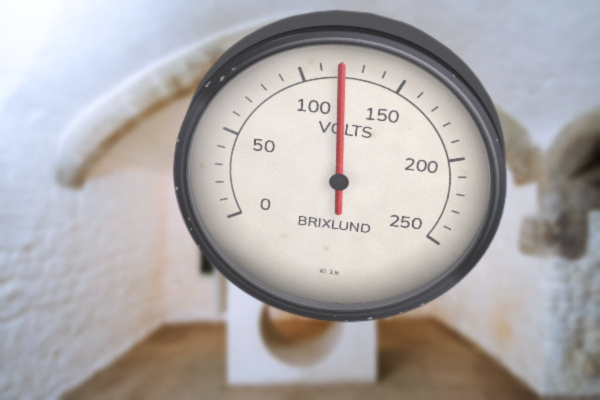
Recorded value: 120 V
